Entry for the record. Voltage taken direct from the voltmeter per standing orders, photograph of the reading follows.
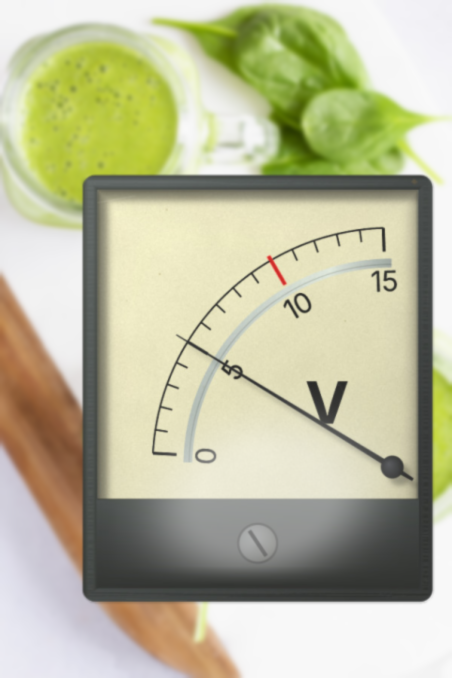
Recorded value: 5 V
